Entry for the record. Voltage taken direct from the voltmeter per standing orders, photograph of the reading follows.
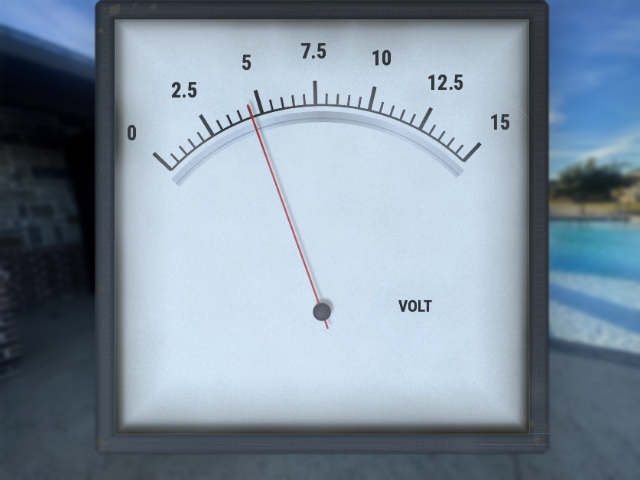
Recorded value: 4.5 V
